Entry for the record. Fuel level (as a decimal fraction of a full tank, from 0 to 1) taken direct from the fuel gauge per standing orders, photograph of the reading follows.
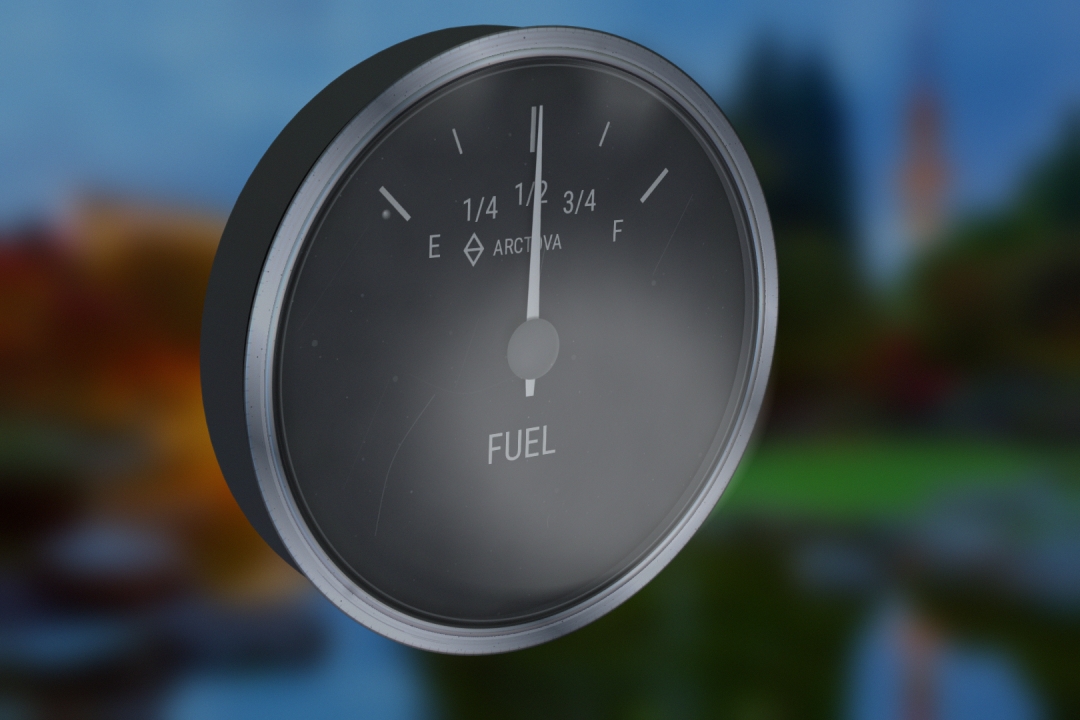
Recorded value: 0.5
